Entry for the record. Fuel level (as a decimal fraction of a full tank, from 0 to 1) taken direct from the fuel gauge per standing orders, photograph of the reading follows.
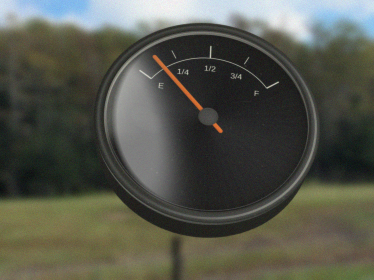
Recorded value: 0.125
